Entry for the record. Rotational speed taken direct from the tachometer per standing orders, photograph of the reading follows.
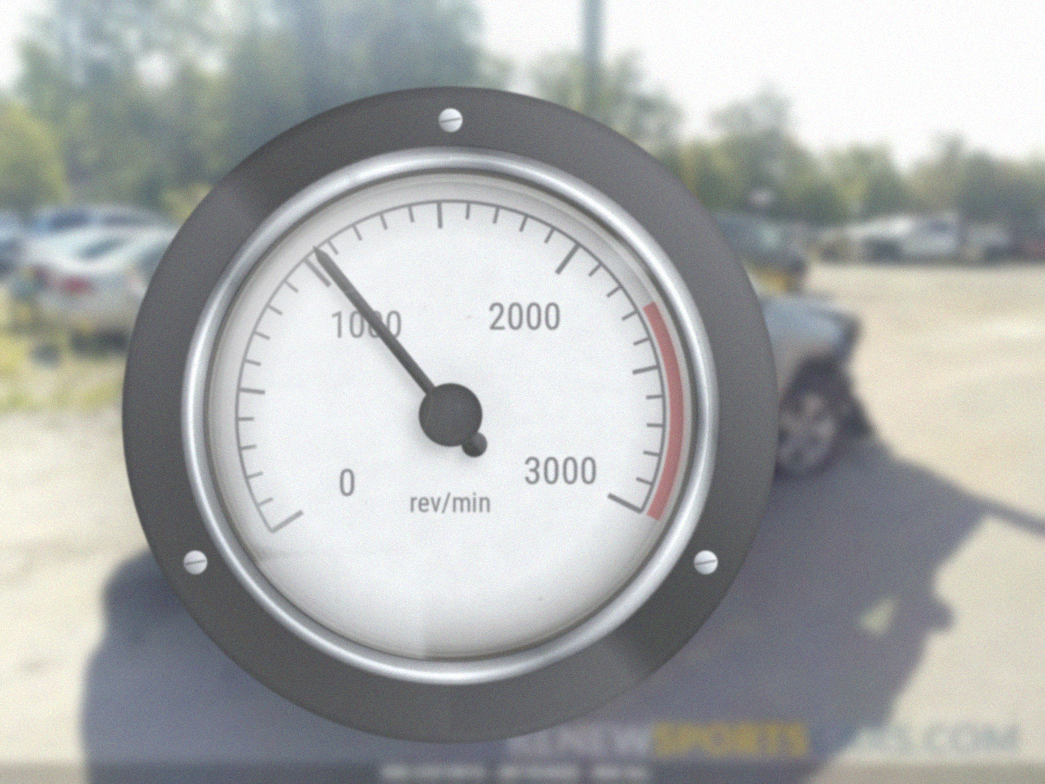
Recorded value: 1050 rpm
